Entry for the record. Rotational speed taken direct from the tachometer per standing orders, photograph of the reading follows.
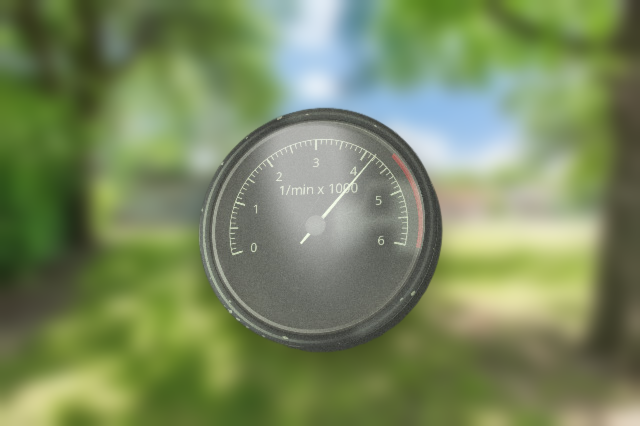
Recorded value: 4200 rpm
